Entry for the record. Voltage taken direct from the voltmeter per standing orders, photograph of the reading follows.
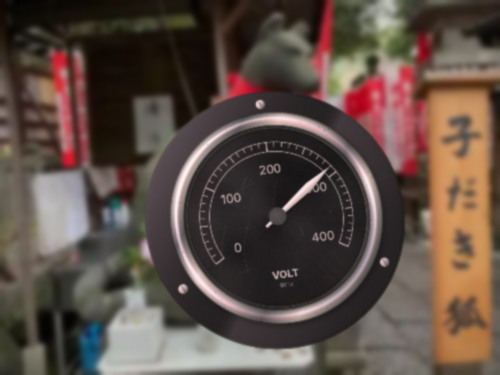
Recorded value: 290 V
